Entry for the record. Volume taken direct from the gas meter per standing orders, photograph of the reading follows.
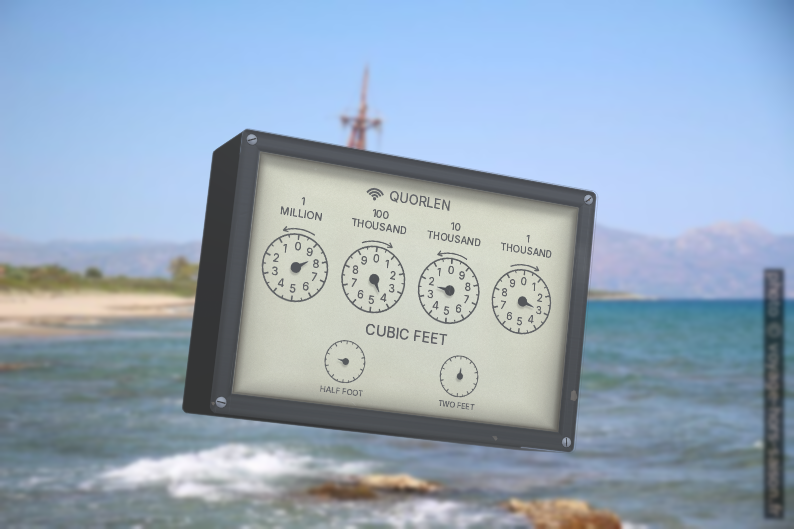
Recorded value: 842300 ft³
